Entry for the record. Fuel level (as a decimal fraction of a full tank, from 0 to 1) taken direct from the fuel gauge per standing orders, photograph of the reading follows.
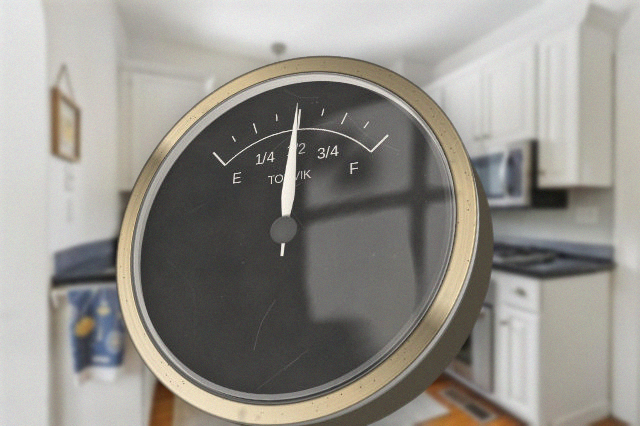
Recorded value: 0.5
